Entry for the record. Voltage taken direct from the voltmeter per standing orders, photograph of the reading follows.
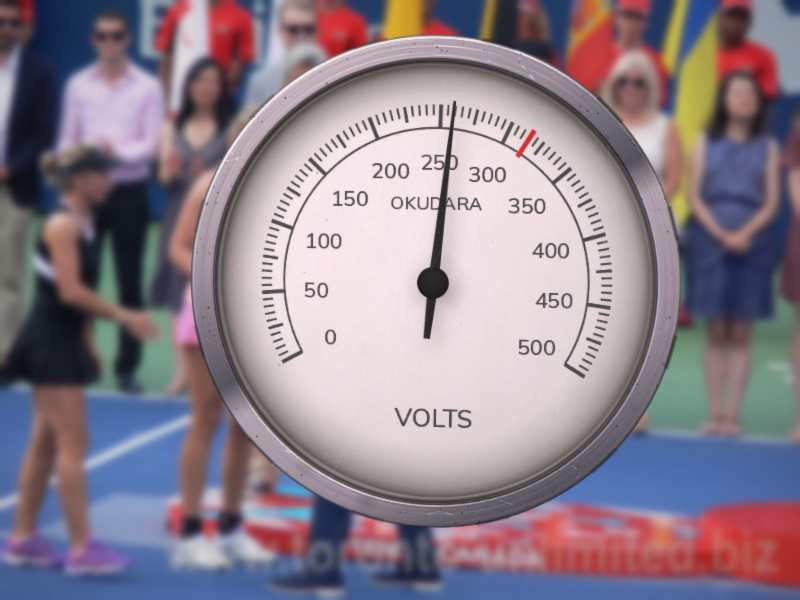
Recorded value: 260 V
